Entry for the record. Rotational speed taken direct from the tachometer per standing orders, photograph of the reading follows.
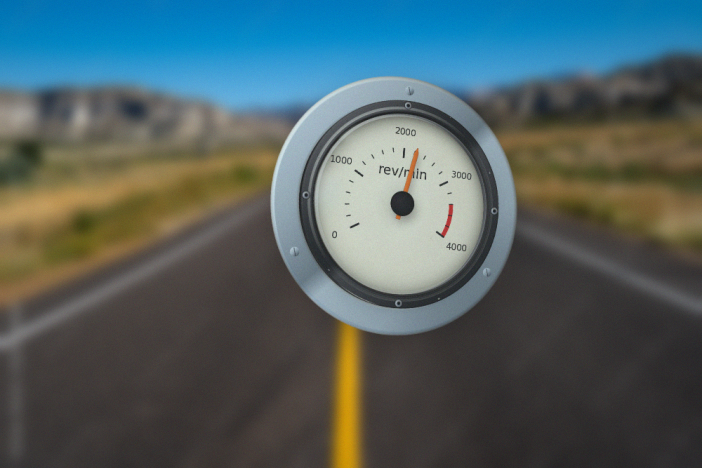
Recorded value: 2200 rpm
